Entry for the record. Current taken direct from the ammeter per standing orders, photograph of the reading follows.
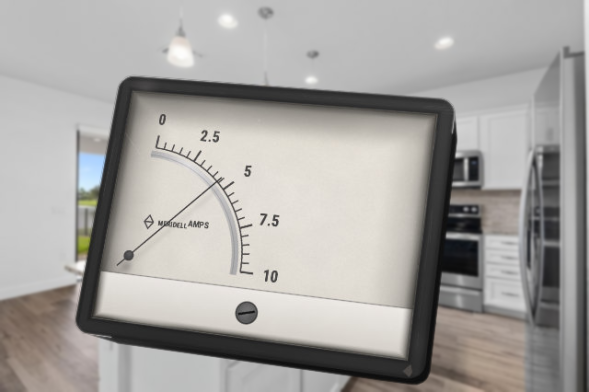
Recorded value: 4.5 A
